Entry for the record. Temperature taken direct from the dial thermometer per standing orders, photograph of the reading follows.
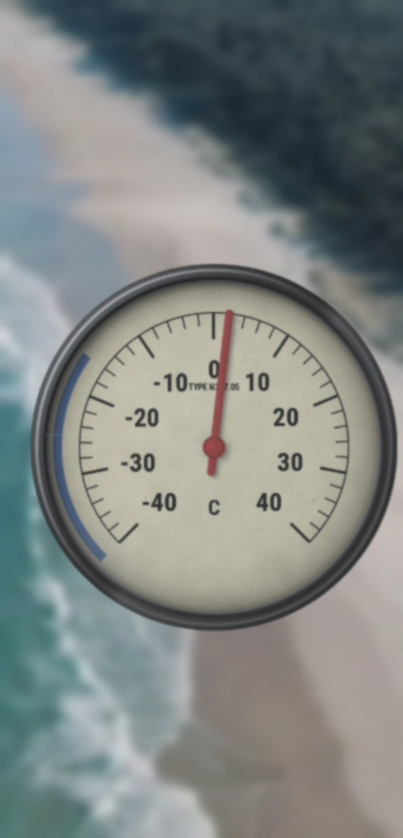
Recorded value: 2 °C
